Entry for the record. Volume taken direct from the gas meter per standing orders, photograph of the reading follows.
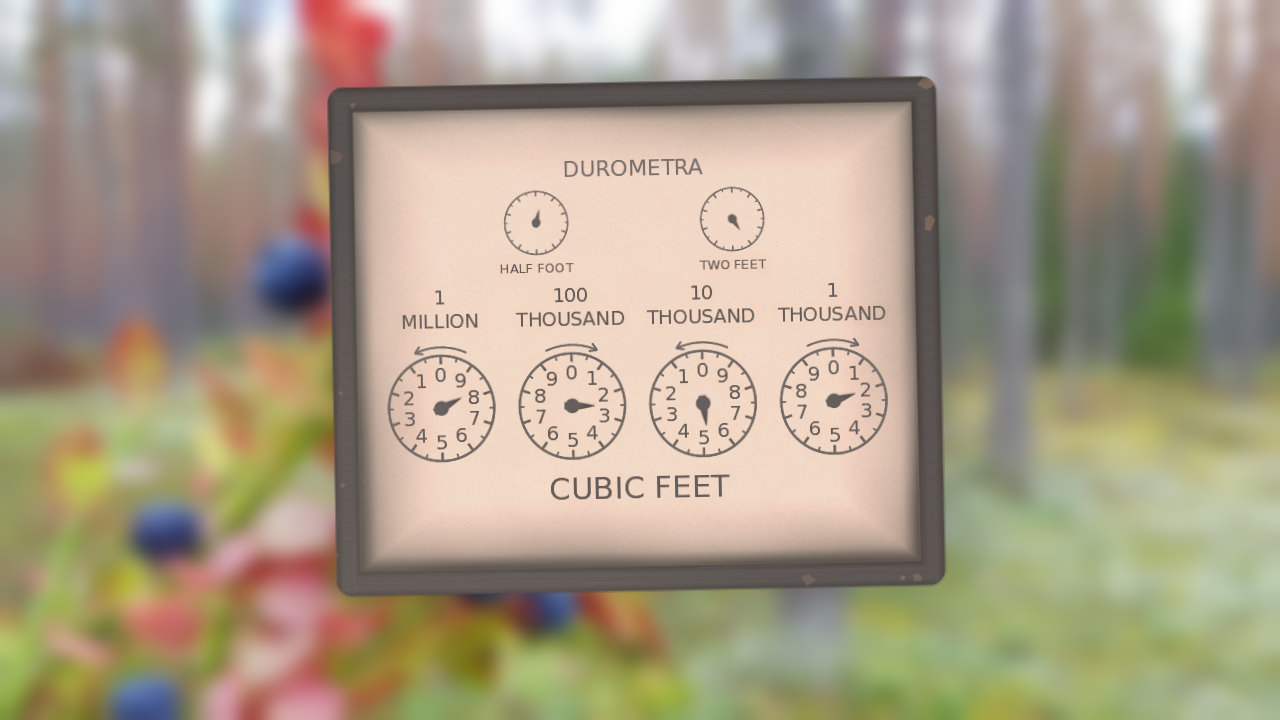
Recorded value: 825200 ft³
